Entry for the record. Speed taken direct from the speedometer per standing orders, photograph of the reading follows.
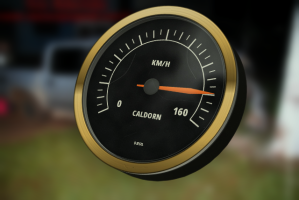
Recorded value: 140 km/h
